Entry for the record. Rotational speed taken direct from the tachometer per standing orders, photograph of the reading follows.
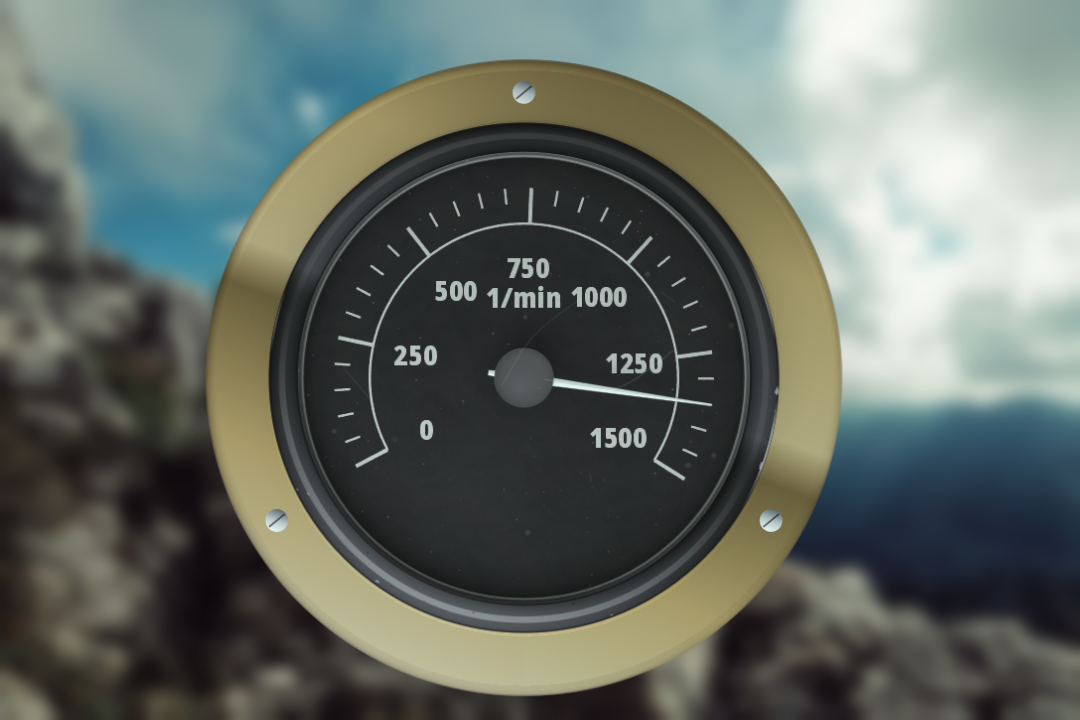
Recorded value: 1350 rpm
